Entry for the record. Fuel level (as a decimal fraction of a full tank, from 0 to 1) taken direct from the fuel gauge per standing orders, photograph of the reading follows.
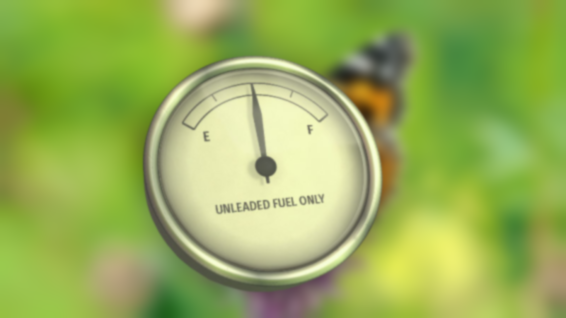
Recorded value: 0.5
